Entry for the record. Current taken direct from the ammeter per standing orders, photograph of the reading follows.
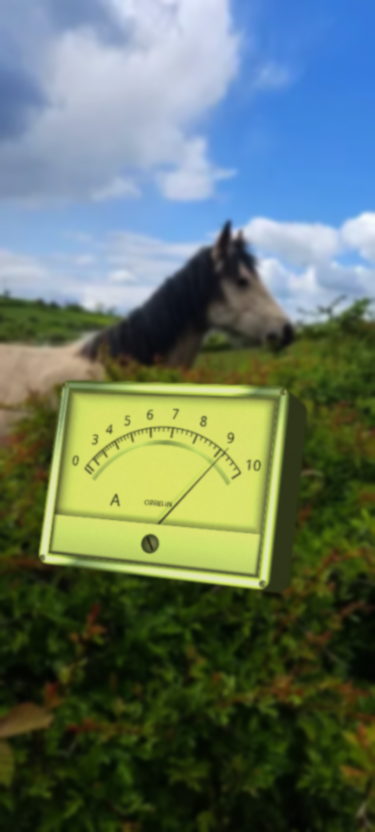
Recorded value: 9.2 A
